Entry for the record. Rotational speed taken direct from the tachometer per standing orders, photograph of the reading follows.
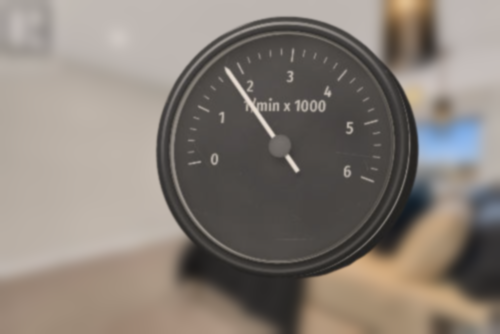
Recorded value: 1800 rpm
